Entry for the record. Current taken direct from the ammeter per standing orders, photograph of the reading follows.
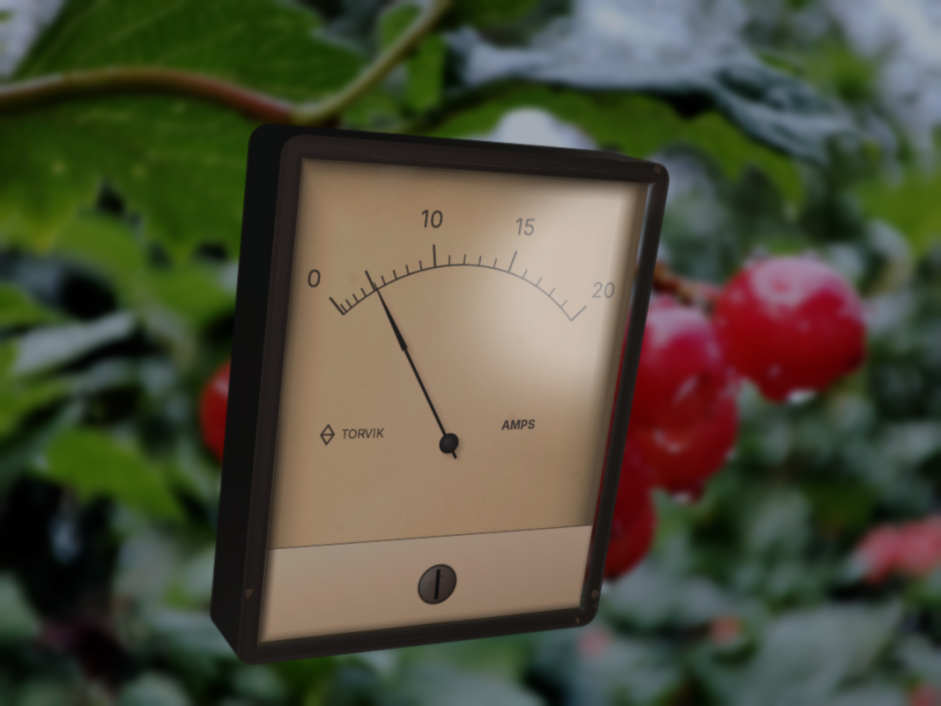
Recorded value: 5 A
